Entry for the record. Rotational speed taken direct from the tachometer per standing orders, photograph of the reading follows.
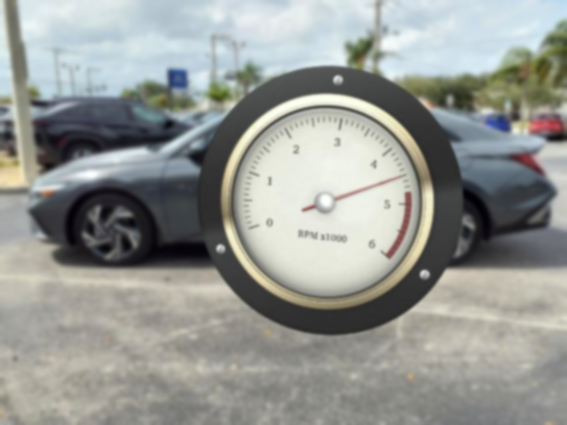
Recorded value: 4500 rpm
